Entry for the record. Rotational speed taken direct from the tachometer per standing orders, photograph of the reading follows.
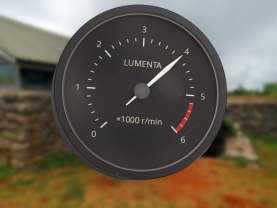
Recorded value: 4000 rpm
